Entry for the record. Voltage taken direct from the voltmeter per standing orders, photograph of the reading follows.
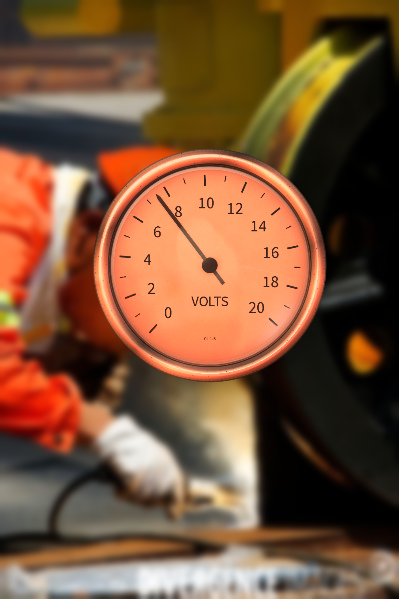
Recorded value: 7.5 V
